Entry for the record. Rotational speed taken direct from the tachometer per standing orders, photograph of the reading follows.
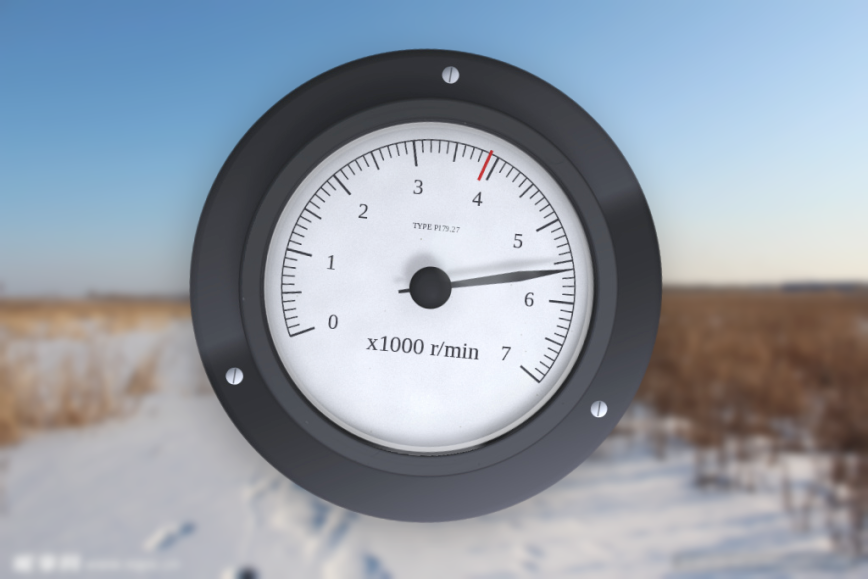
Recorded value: 5600 rpm
